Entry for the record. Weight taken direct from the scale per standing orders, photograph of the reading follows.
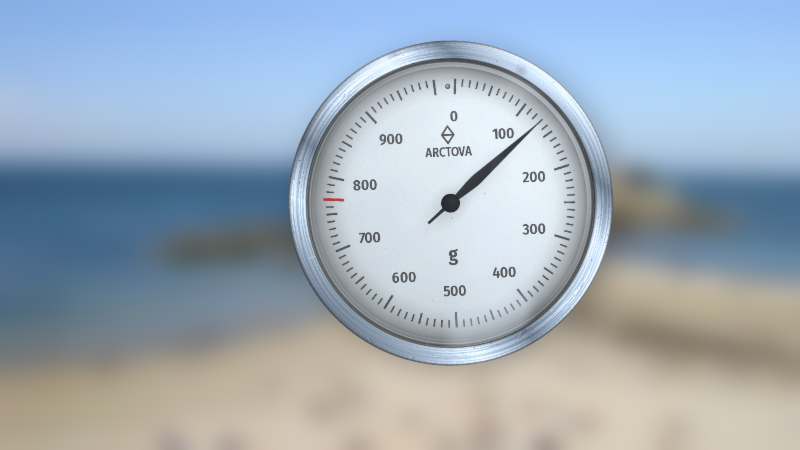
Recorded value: 130 g
